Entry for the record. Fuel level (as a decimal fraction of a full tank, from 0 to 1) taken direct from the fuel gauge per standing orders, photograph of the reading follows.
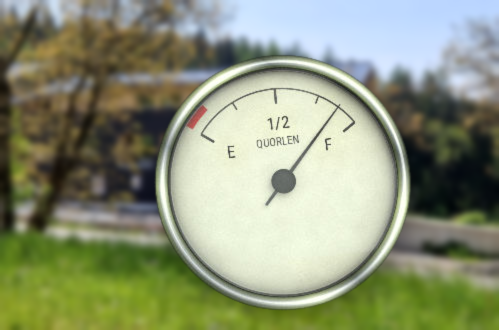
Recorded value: 0.875
